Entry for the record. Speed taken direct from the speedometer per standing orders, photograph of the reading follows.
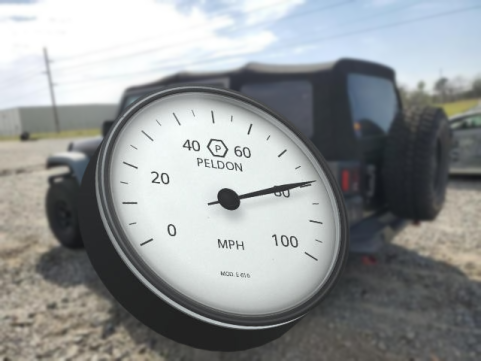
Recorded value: 80 mph
